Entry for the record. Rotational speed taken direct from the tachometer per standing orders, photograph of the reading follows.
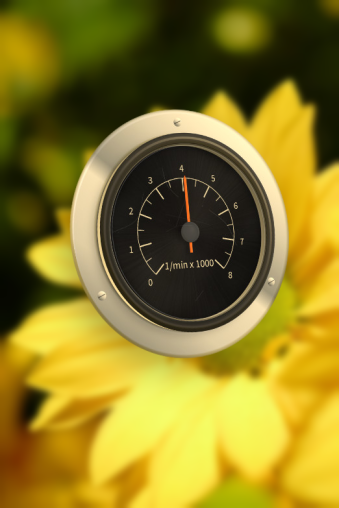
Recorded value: 4000 rpm
